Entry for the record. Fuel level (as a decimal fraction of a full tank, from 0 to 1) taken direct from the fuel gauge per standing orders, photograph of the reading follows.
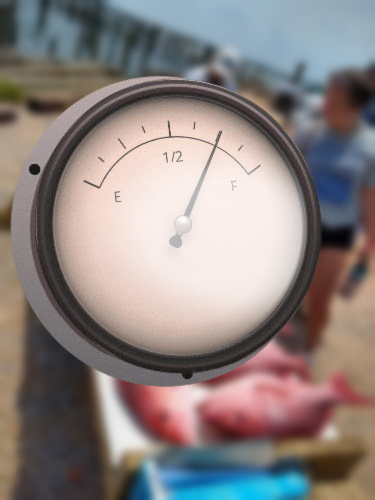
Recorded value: 0.75
